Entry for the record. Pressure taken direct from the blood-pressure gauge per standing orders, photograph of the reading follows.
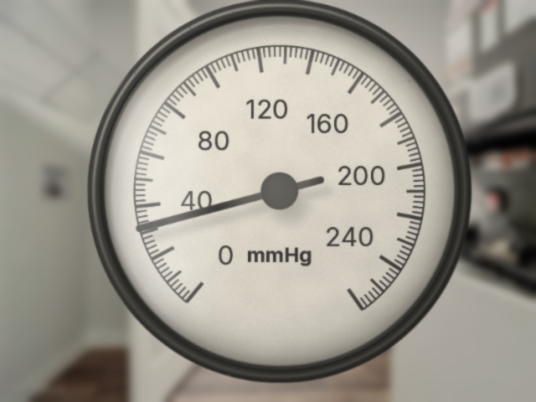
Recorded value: 32 mmHg
